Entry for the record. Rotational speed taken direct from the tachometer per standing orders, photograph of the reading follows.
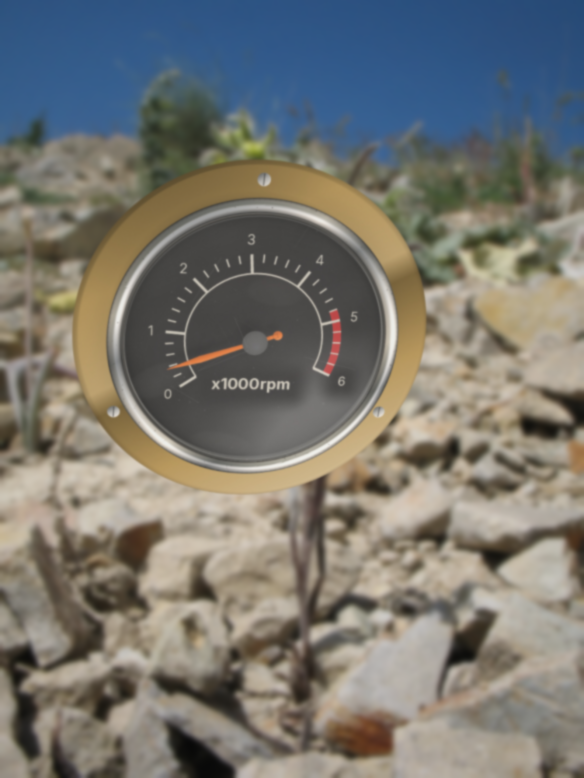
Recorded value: 400 rpm
